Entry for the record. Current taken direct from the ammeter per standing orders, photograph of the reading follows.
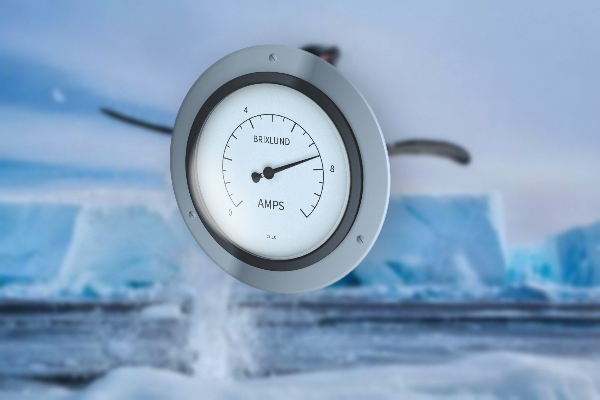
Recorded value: 7.5 A
